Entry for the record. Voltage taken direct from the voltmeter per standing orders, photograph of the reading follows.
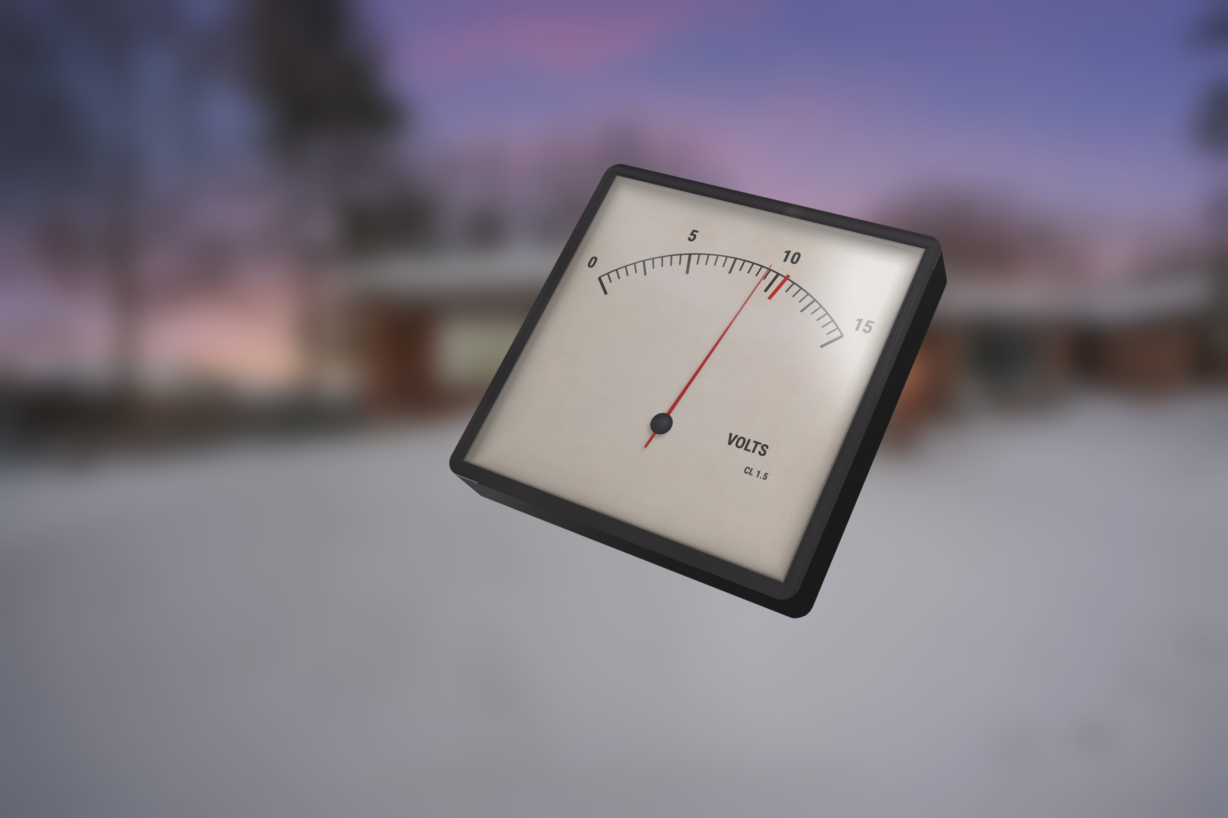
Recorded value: 9.5 V
